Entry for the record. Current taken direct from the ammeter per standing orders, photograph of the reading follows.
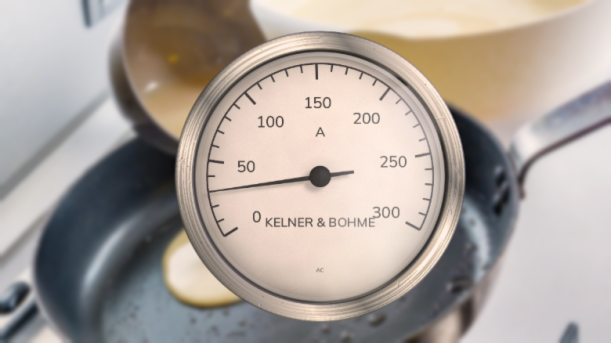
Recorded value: 30 A
